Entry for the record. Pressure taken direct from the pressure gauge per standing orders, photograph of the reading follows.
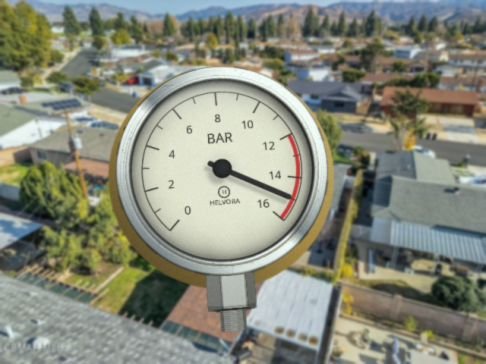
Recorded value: 15 bar
